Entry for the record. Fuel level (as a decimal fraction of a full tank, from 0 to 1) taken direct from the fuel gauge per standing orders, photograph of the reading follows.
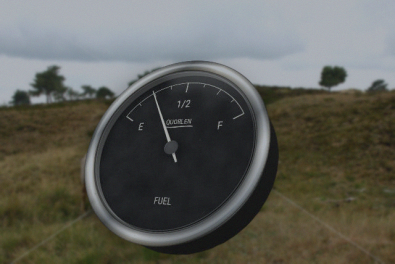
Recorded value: 0.25
